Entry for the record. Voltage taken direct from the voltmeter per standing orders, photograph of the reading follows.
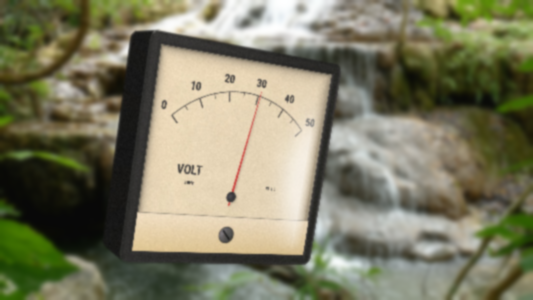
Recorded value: 30 V
